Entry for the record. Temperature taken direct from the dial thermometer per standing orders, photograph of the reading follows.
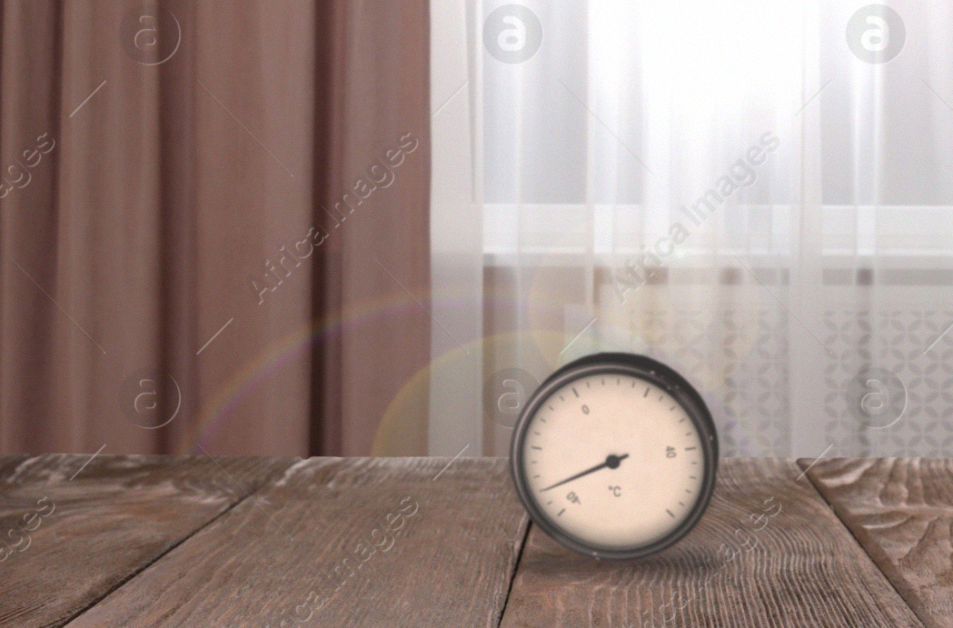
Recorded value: -32 °C
